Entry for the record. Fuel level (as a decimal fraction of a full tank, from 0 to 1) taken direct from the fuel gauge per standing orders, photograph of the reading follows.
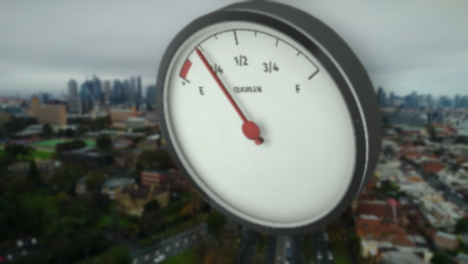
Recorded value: 0.25
